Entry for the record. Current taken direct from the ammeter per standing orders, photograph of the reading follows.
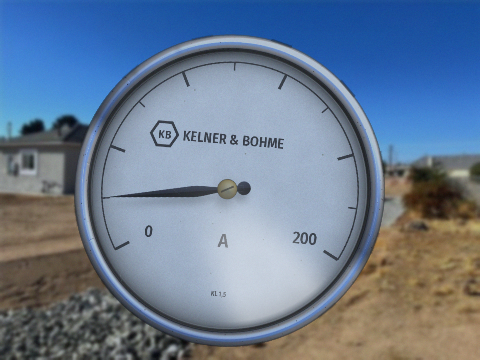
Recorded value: 20 A
